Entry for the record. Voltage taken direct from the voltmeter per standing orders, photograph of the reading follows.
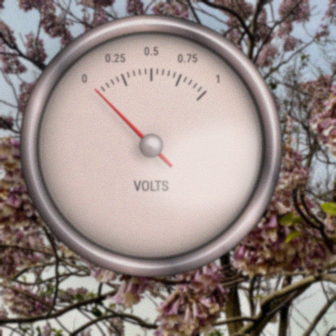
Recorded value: 0 V
